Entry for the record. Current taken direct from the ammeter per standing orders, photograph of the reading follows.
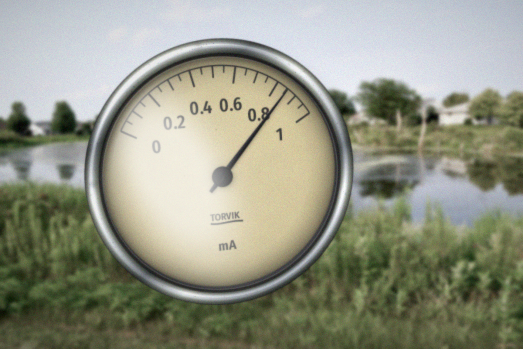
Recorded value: 0.85 mA
